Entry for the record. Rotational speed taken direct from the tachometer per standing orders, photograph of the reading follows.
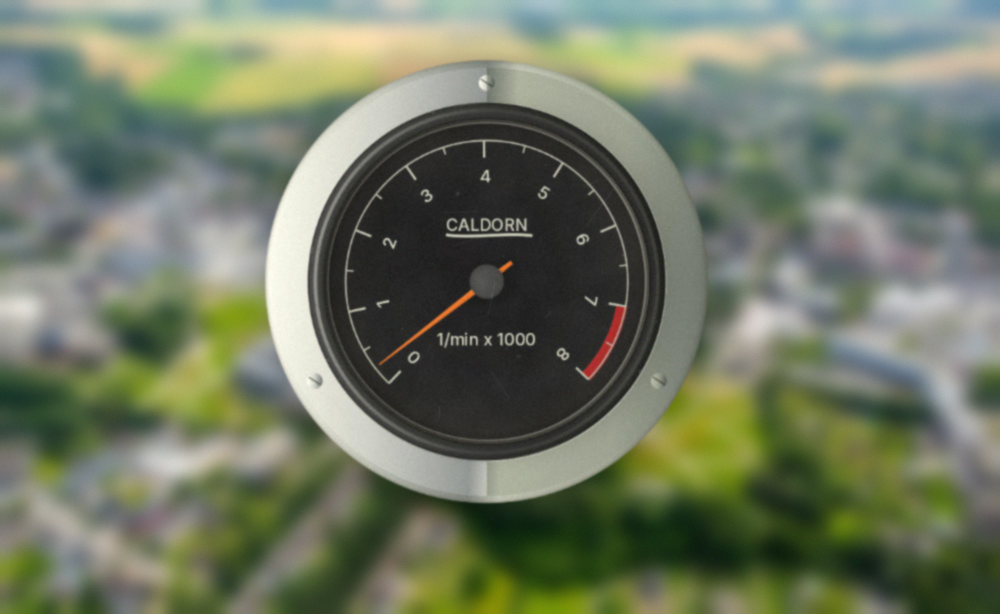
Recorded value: 250 rpm
